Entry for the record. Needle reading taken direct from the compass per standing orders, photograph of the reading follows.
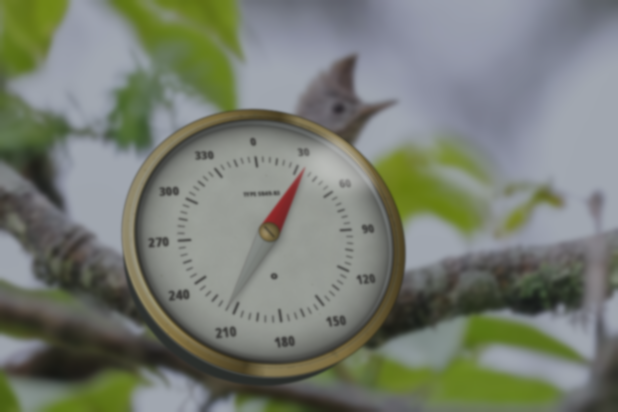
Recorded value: 35 °
